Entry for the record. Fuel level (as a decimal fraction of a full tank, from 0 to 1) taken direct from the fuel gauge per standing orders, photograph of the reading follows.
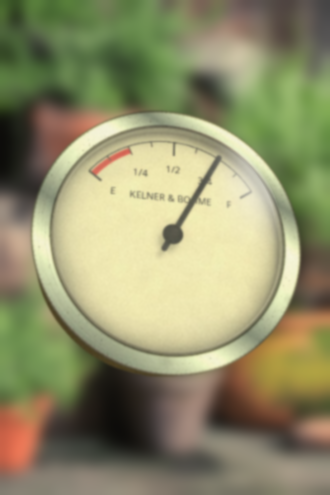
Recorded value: 0.75
